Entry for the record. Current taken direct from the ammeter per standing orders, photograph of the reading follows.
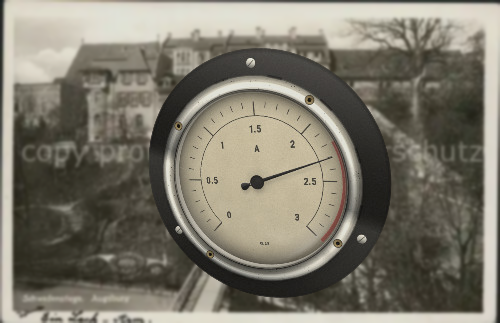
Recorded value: 2.3 A
